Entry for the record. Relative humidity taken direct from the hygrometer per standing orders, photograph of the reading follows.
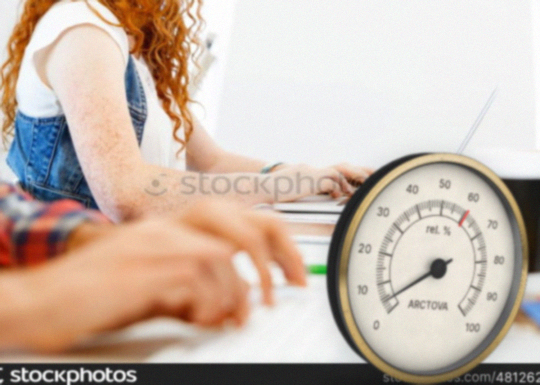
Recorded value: 5 %
